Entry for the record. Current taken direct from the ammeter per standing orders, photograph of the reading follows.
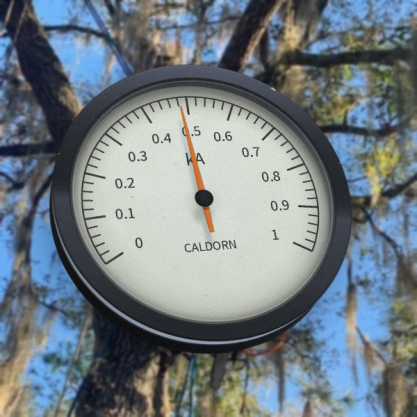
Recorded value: 0.48 kA
